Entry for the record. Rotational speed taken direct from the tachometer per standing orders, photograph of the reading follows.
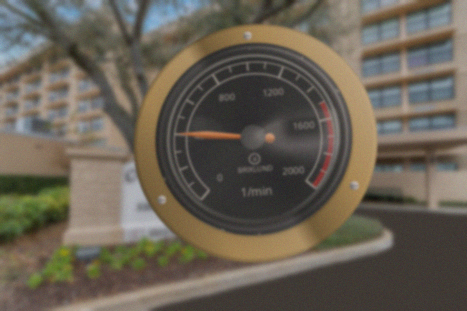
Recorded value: 400 rpm
